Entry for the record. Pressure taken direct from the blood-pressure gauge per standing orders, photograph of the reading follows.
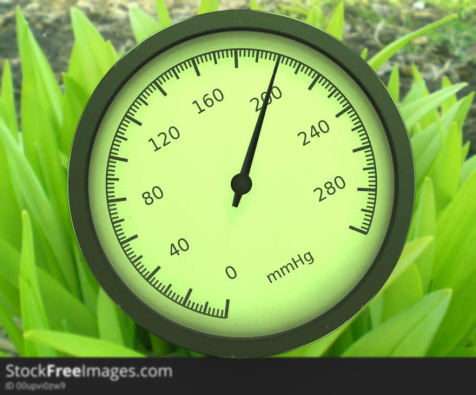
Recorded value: 200 mmHg
